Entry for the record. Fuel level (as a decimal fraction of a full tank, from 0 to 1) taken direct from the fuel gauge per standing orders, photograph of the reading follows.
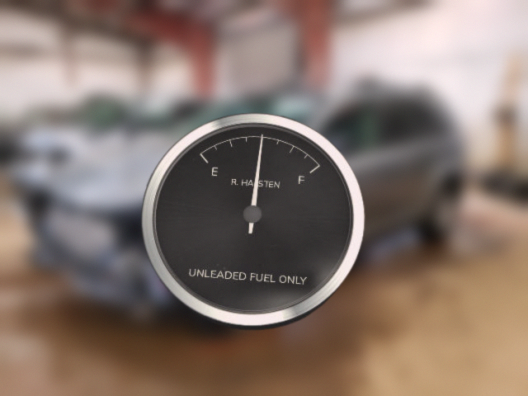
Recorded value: 0.5
